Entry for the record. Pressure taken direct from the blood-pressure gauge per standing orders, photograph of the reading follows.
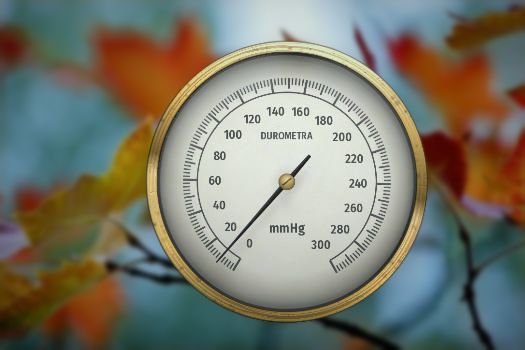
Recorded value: 10 mmHg
